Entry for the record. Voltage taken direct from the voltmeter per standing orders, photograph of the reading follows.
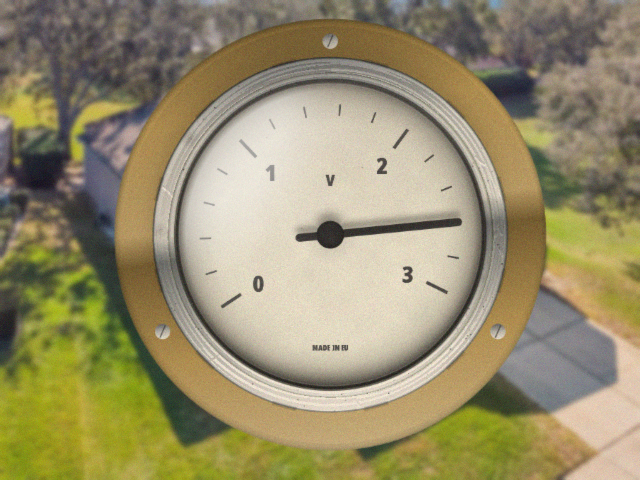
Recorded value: 2.6 V
